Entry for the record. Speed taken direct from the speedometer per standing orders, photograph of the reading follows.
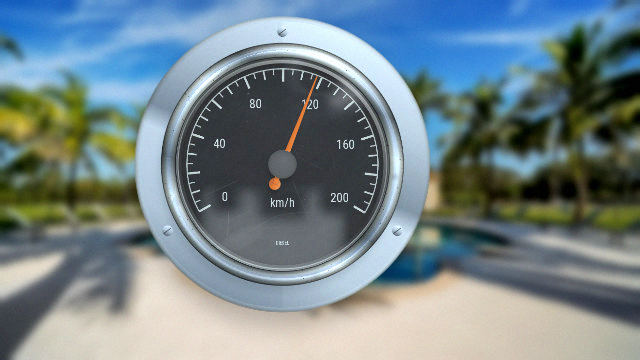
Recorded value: 117.5 km/h
